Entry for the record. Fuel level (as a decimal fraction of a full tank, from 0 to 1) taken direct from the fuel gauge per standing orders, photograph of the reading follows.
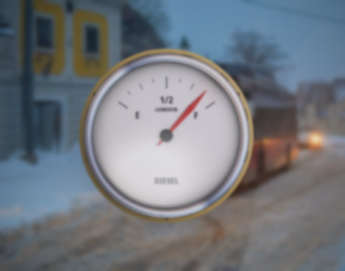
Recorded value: 0.875
